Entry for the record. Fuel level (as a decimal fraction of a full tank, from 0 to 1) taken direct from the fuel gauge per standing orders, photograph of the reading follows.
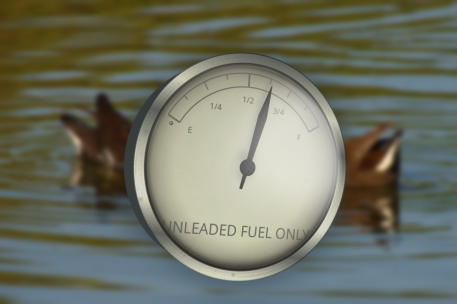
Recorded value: 0.625
